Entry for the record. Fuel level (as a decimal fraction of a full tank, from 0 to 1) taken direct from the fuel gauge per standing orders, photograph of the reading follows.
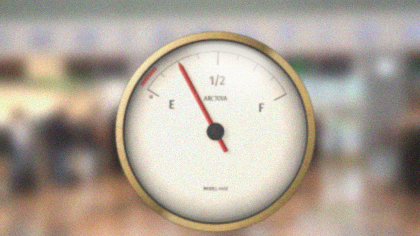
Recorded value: 0.25
